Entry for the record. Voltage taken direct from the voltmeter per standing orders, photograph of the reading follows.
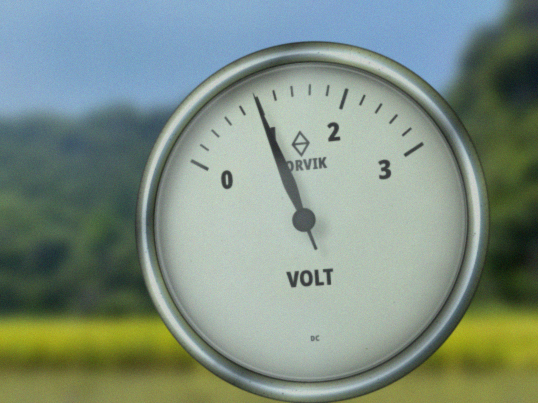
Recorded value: 1 V
